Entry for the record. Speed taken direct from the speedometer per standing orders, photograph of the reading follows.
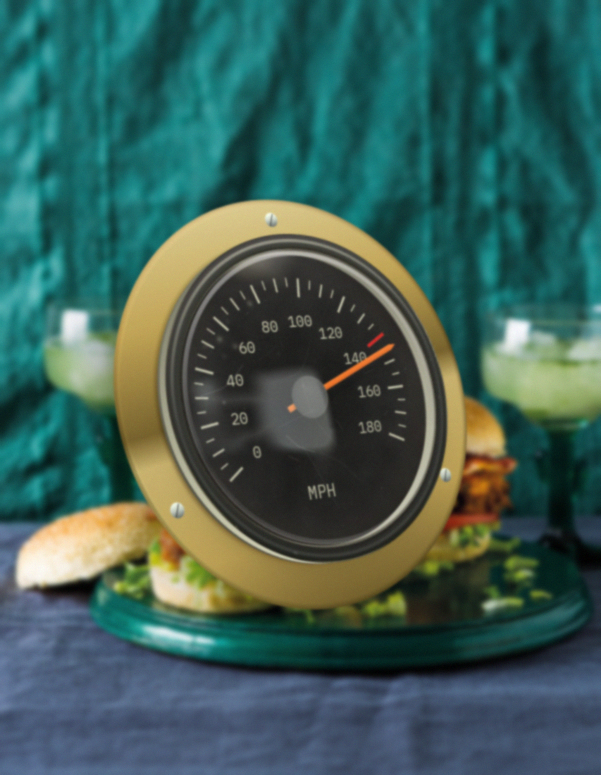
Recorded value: 145 mph
